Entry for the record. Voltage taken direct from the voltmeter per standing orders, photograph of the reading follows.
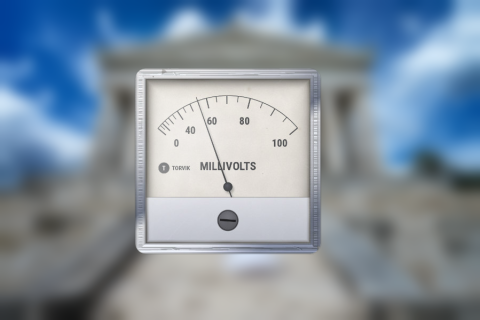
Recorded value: 55 mV
